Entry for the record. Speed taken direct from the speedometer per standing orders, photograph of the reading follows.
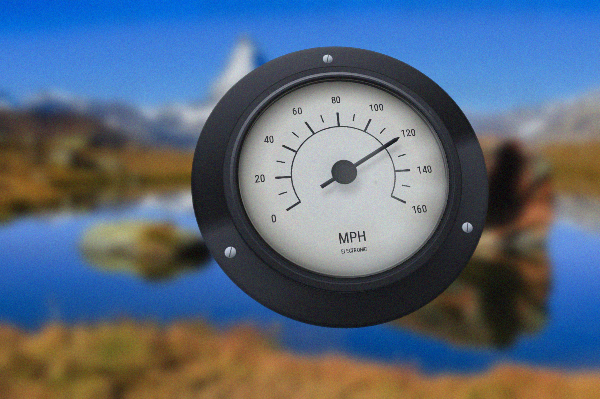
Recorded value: 120 mph
